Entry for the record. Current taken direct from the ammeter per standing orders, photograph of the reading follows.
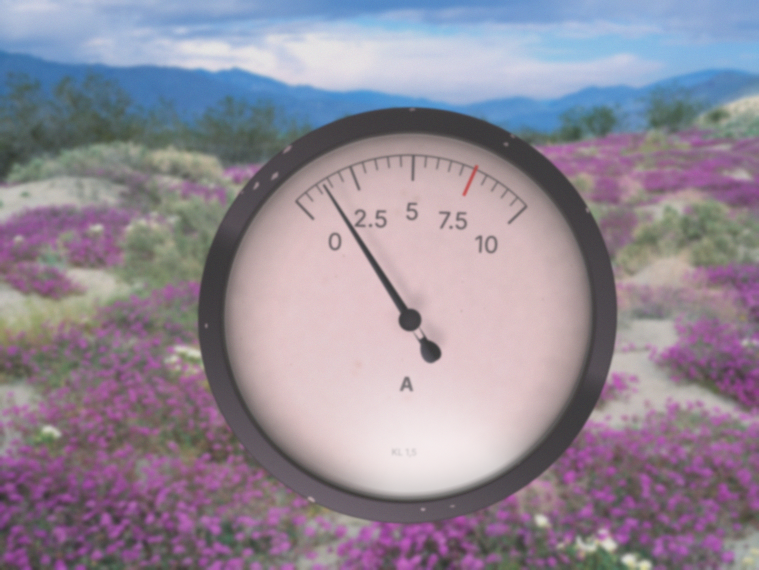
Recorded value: 1.25 A
